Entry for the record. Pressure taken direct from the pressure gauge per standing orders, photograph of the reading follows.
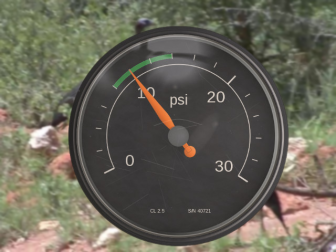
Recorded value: 10 psi
